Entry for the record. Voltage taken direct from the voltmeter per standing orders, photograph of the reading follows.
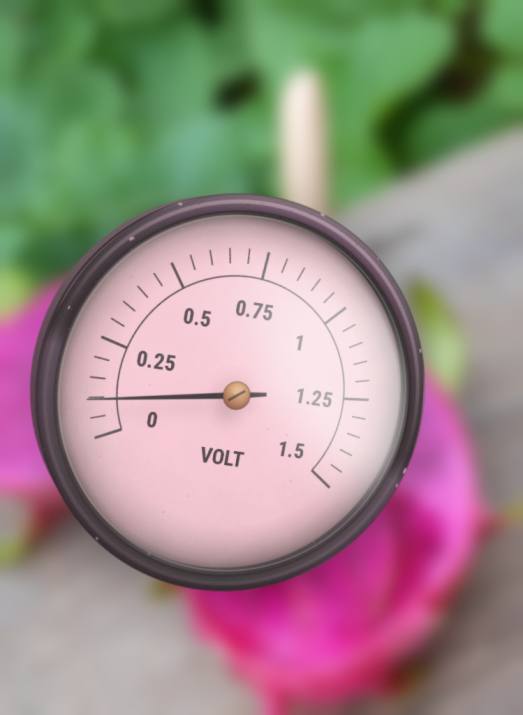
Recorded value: 0.1 V
